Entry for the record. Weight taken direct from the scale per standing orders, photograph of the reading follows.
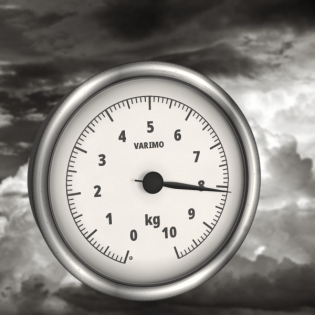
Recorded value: 8.1 kg
